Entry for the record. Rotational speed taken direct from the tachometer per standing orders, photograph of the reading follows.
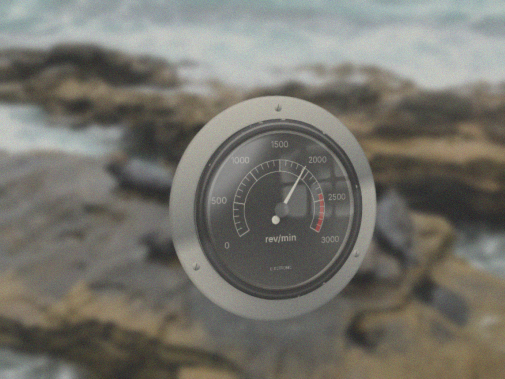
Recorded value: 1900 rpm
